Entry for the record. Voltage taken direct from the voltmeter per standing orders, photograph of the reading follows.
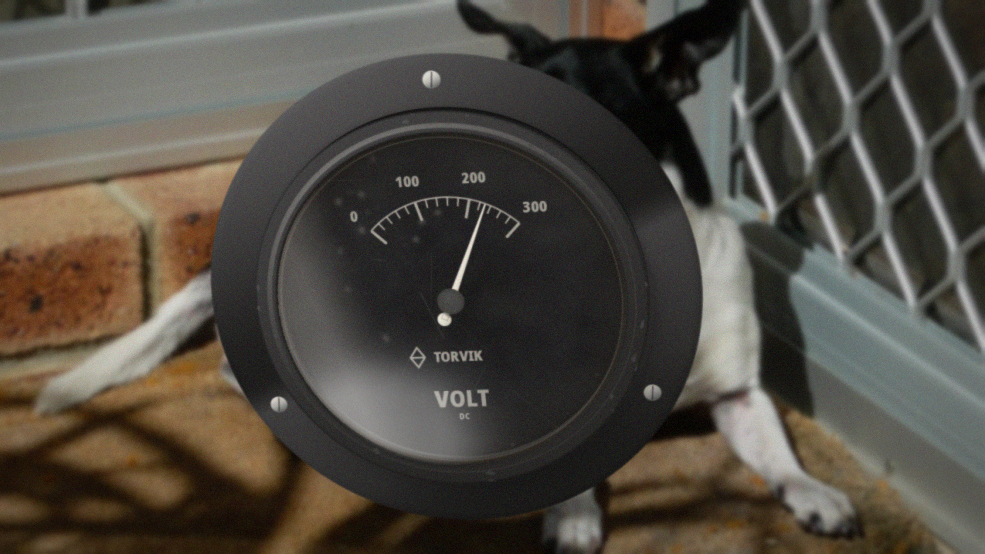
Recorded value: 230 V
